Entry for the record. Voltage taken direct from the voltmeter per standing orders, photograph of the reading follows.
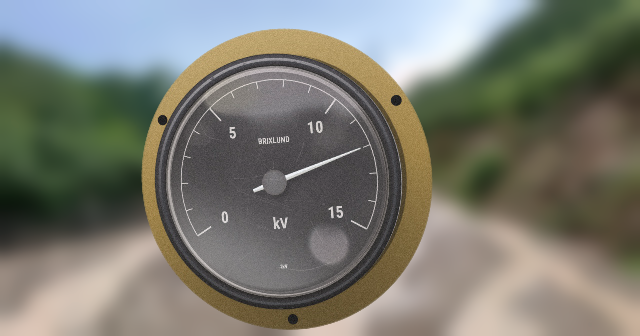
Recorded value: 12 kV
